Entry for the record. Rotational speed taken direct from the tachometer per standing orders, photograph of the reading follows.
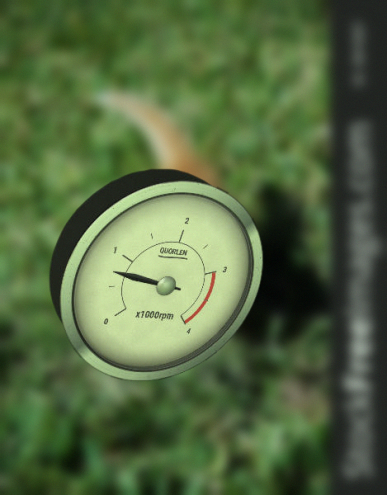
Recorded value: 750 rpm
